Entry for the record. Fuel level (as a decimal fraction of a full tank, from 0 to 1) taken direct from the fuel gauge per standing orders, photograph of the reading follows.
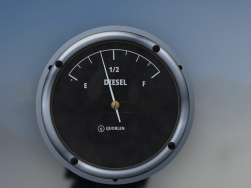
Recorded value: 0.375
